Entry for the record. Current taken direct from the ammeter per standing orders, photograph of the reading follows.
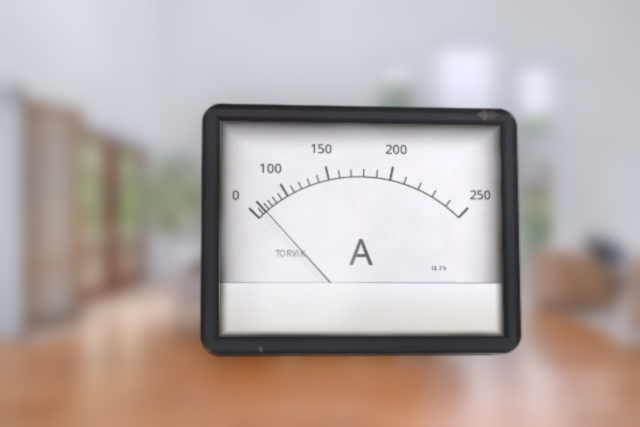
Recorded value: 50 A
